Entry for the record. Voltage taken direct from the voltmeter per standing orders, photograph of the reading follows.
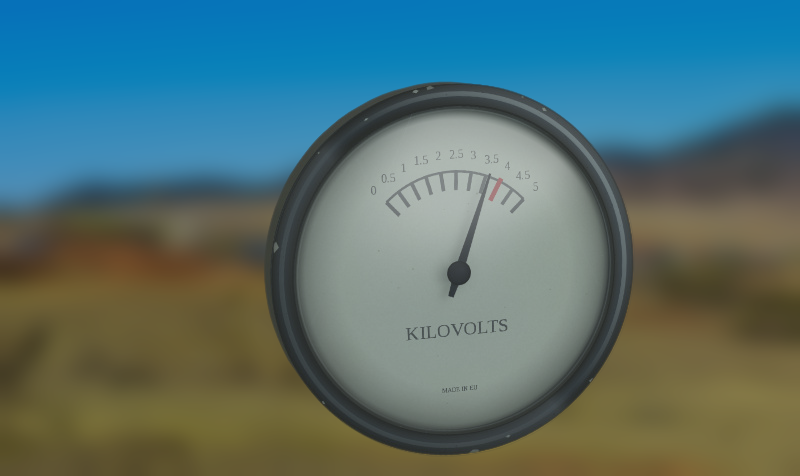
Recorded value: 3.5 kV
